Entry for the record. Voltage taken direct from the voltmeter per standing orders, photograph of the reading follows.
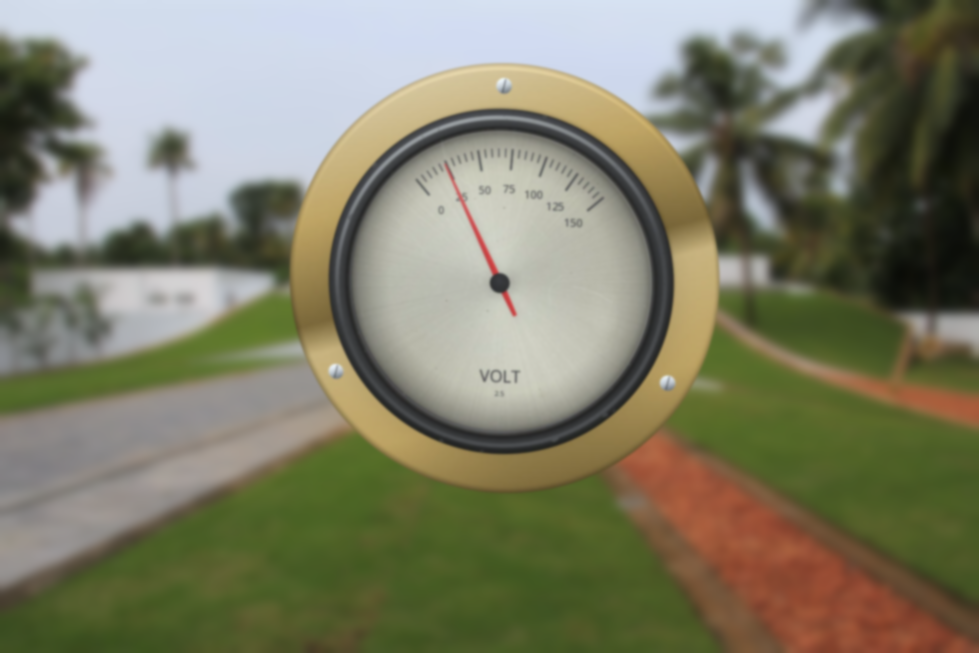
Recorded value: 25 V
